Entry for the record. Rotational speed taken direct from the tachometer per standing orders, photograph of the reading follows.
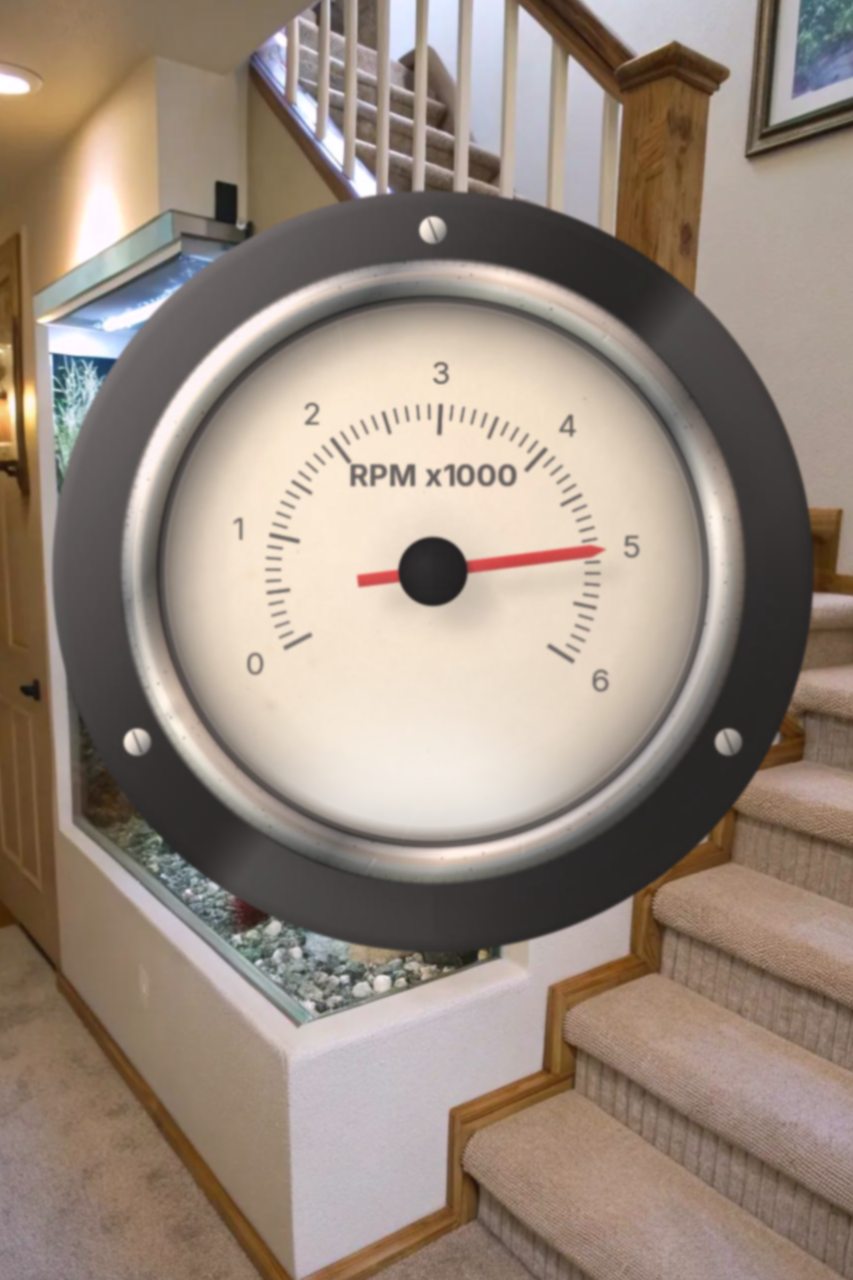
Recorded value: 5000 rpm
